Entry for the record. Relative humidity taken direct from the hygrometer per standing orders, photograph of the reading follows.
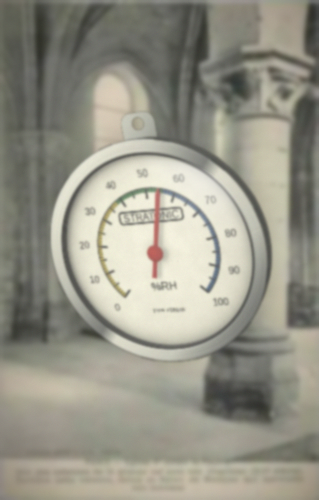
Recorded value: 55 %
